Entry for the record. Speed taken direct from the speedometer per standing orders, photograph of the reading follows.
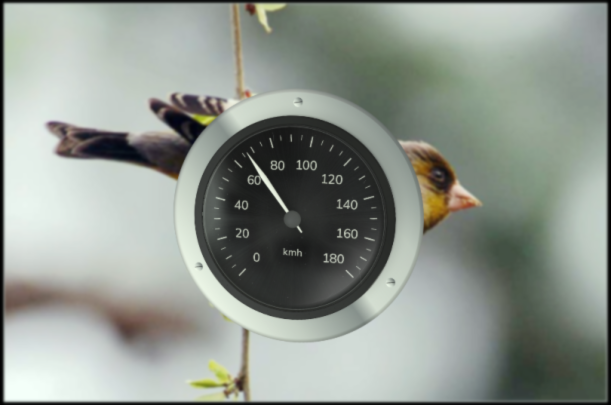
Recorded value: 67.5 km/h
